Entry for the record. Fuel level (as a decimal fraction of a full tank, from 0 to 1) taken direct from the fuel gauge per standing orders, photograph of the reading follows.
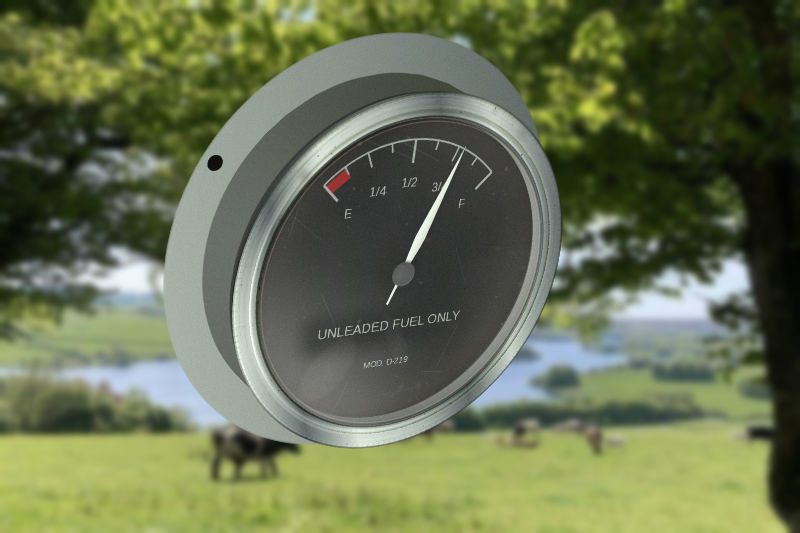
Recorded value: 0.75
